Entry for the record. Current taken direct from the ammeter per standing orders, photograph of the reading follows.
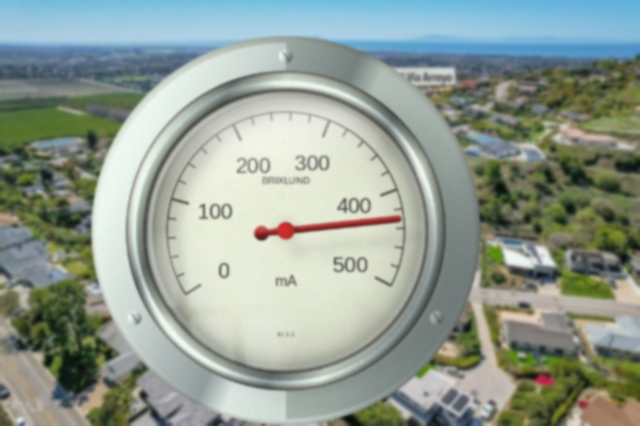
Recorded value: 430 mA
